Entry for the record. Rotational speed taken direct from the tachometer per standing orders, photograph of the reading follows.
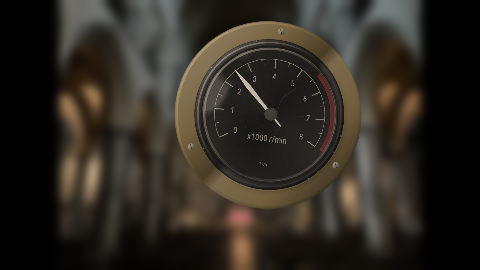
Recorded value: 2500 rpm
